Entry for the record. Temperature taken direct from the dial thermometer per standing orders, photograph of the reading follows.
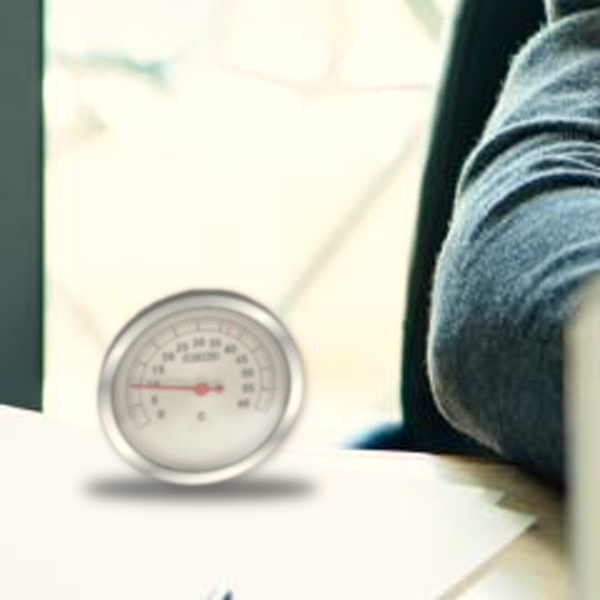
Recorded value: 10 °C
